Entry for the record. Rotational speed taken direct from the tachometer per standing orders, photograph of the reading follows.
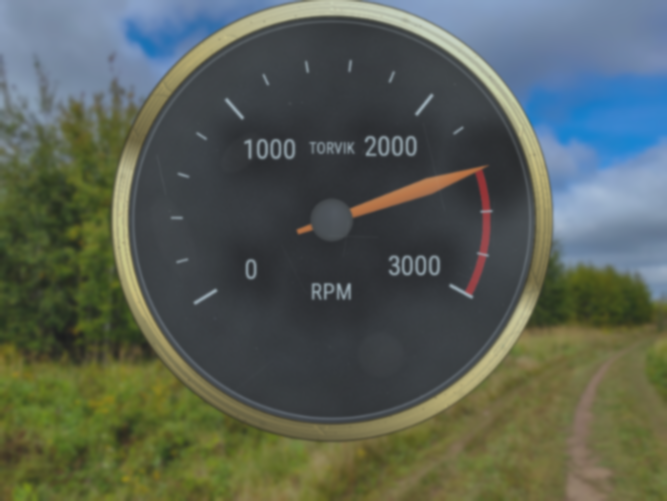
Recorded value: 2400 rpm
